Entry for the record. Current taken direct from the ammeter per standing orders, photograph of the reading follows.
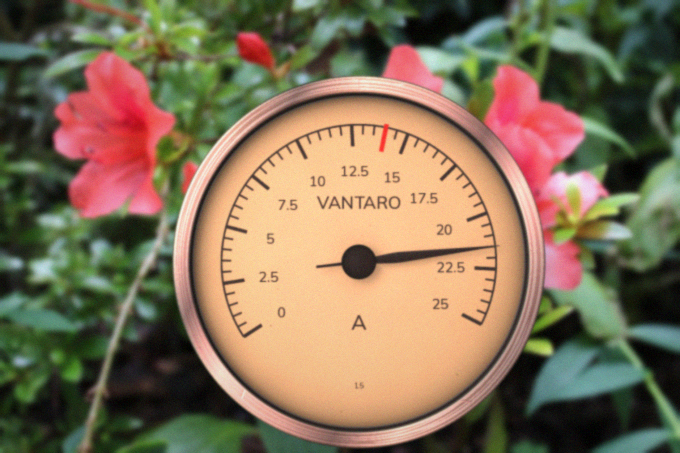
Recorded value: 21.5 A
